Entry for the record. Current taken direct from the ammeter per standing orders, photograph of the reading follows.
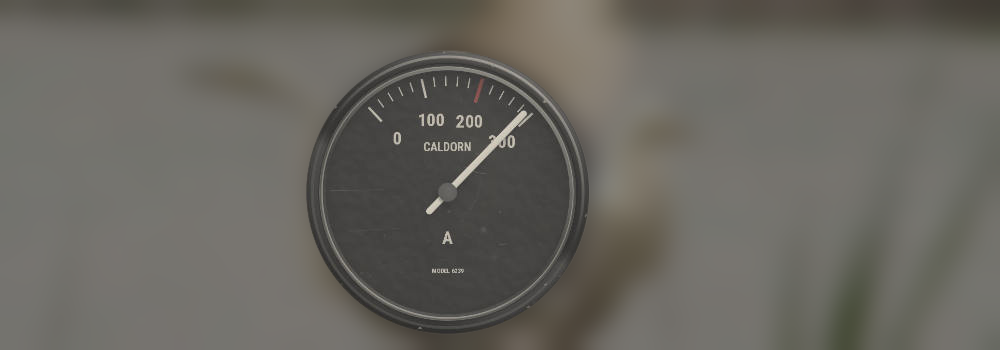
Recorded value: 290 A
